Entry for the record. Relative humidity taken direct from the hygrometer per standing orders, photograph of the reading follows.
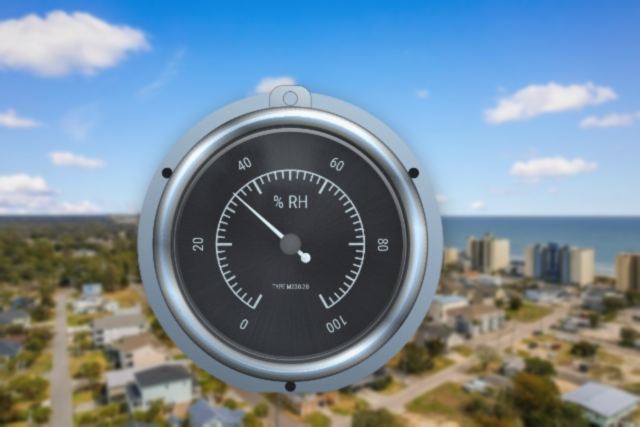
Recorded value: 34 %
